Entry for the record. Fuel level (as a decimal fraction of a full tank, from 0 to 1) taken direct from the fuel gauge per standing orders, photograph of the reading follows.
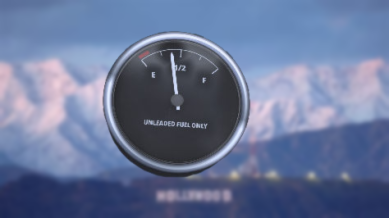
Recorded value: 0.375
